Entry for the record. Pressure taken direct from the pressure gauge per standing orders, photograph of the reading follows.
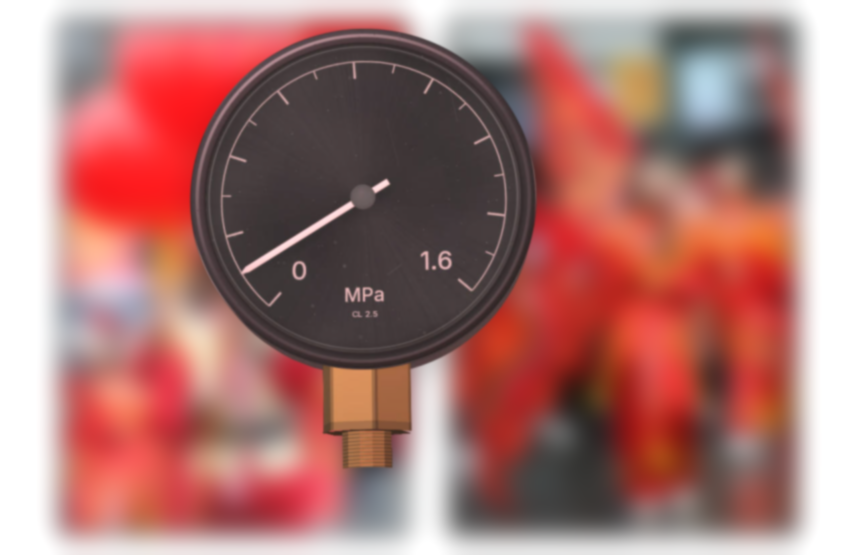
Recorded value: 0.1 MPa
